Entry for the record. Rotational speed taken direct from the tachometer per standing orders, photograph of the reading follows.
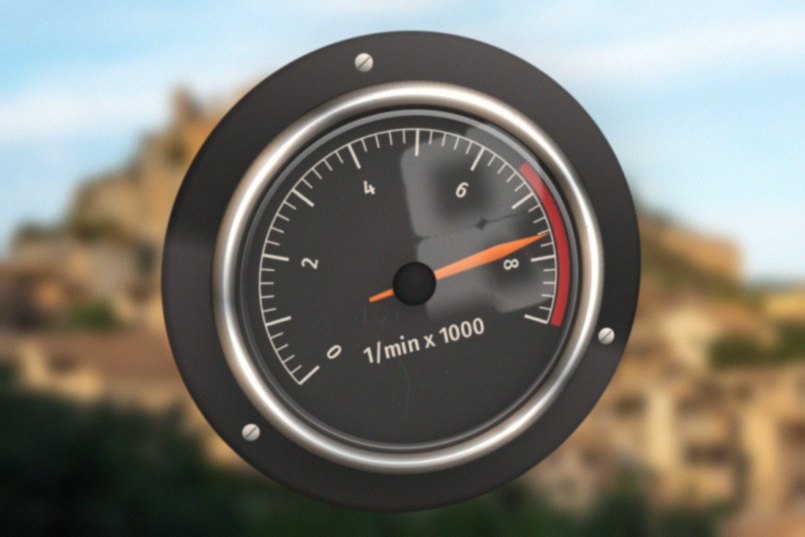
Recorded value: 7600 rpm
